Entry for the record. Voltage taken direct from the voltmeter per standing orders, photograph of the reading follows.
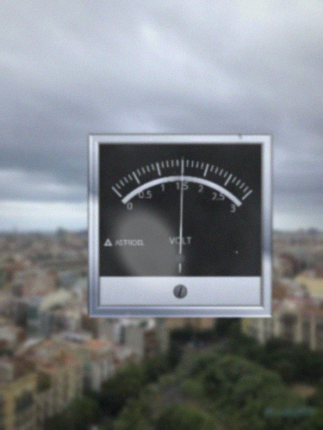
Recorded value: 1.5 V
